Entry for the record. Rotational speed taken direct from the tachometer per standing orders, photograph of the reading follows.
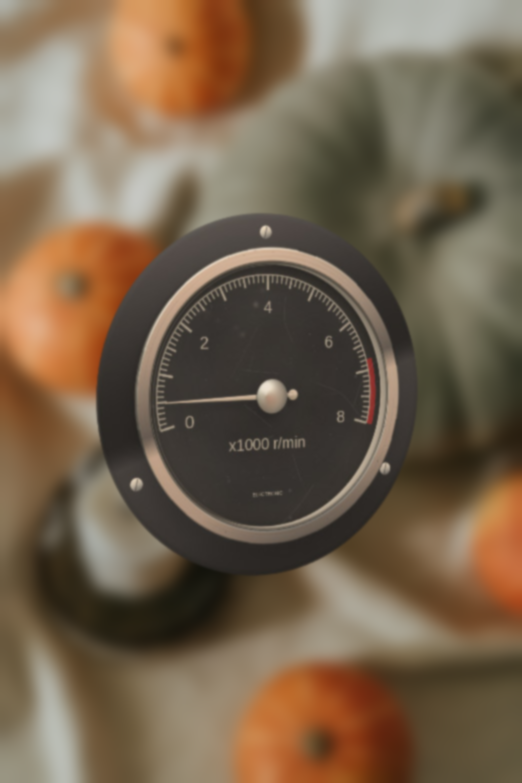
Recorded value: 500 rpm
